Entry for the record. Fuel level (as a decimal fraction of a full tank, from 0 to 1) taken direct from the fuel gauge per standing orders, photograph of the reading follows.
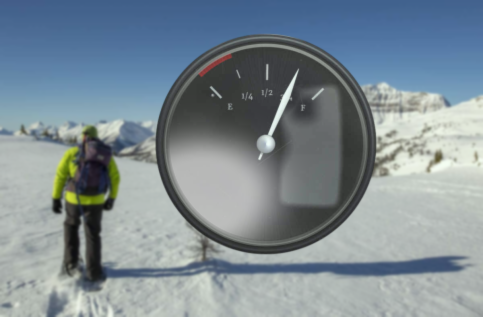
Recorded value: 0.75
